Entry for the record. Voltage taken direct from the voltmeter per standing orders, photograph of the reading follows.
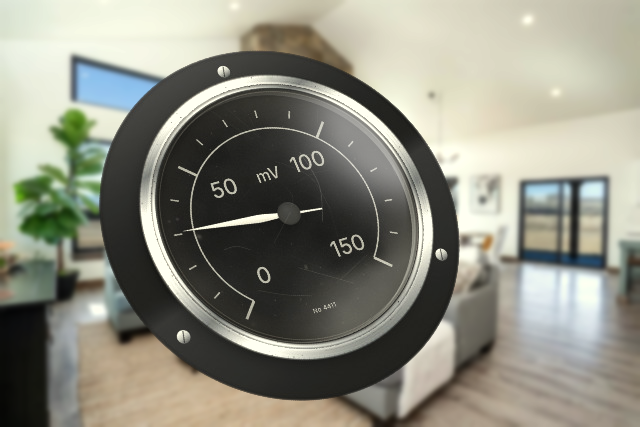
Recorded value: 30 mV
